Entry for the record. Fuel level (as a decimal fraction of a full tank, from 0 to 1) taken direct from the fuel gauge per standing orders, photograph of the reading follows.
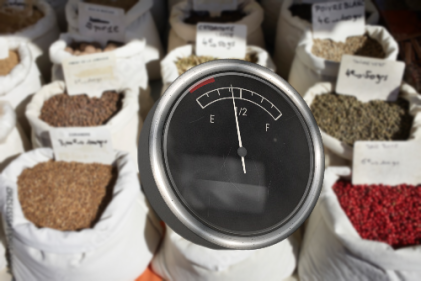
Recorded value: 0.375
